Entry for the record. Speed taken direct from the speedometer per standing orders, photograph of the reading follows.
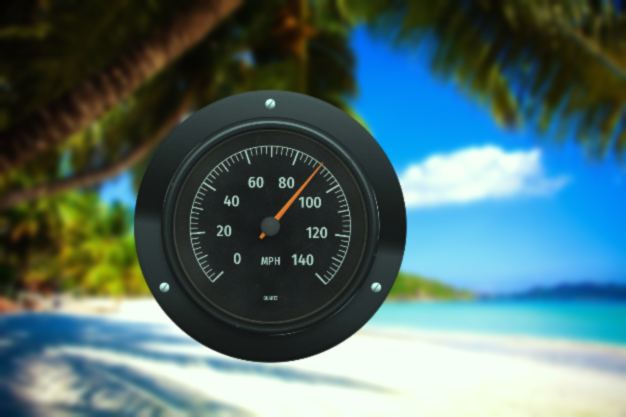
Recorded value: 90 mph
